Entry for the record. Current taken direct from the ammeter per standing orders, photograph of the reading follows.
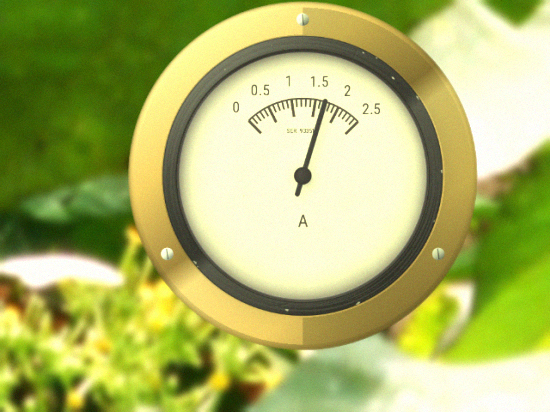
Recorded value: 1.7 A
